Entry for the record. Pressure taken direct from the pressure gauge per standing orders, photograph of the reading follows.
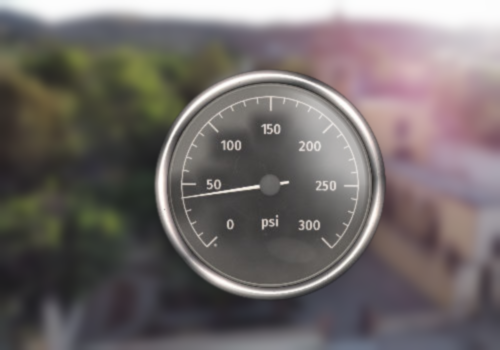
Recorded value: 40 psi
